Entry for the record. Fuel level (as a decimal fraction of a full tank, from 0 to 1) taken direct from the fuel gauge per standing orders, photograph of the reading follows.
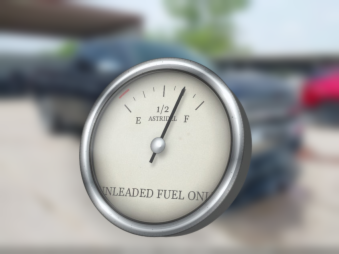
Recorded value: 0.75
